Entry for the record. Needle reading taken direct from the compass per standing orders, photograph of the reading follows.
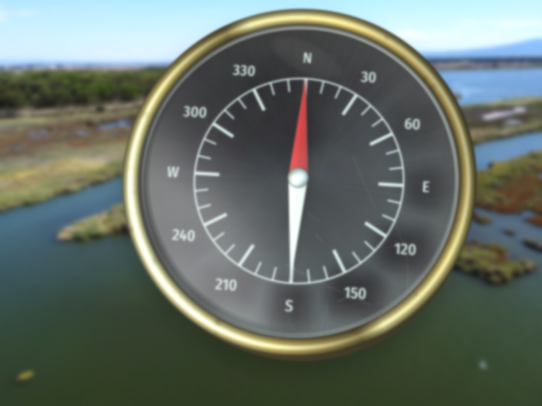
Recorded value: 0 °
